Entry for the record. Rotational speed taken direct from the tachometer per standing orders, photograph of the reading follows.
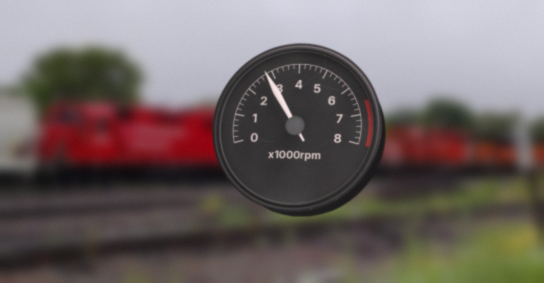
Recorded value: 2800 rpm
